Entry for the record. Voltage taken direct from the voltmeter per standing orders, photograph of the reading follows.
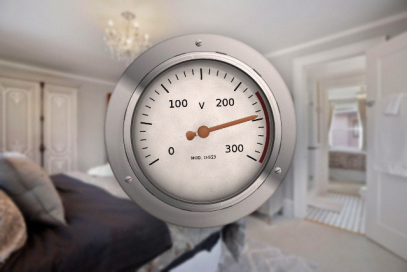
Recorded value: 245 V
